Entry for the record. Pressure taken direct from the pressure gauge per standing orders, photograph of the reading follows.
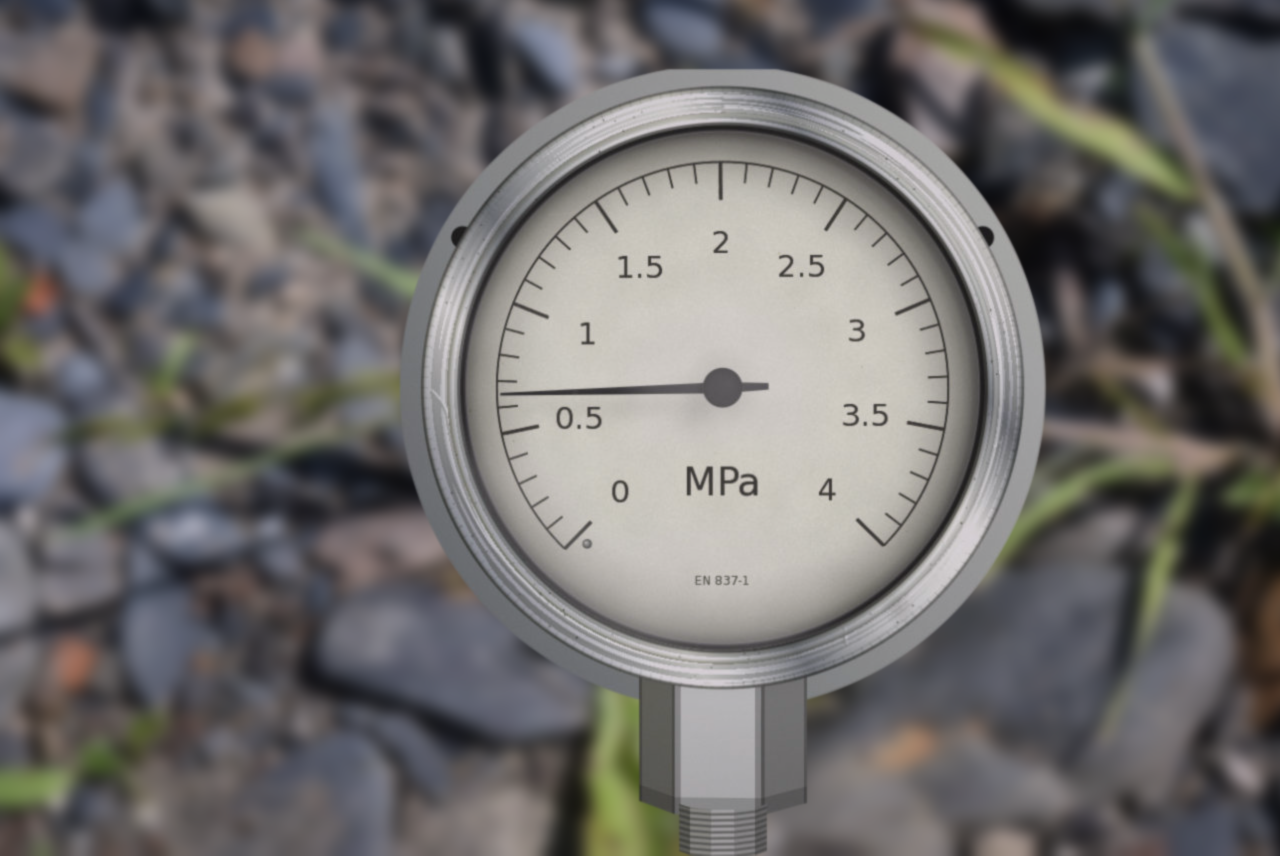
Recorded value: 0.65 MPa
